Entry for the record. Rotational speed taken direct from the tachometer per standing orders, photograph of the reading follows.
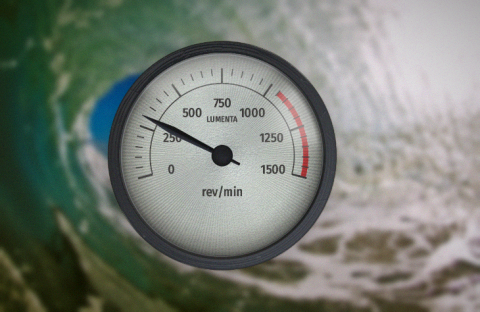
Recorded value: 300 rpm
